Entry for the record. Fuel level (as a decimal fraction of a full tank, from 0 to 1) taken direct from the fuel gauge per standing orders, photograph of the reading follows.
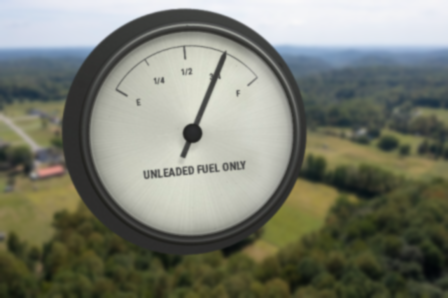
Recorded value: 0.75
